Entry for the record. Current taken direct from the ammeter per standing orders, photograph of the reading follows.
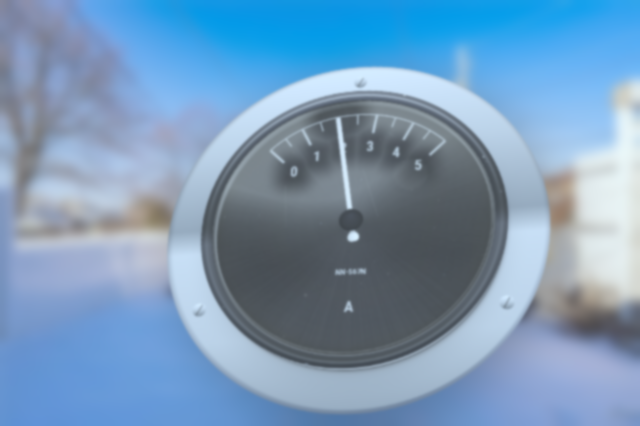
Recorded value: 2 A
